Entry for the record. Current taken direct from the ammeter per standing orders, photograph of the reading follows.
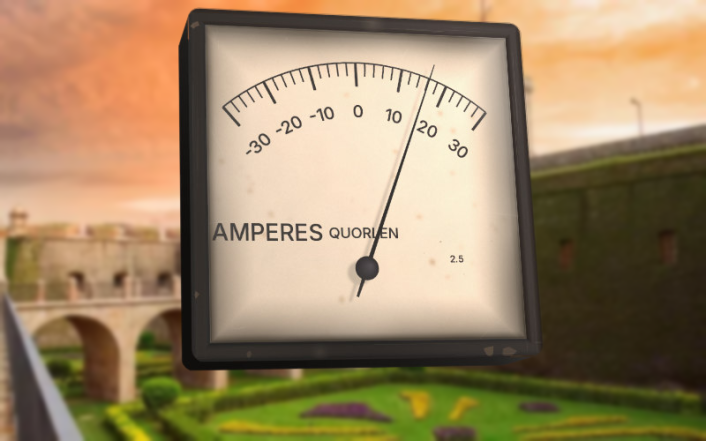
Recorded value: 16 A
